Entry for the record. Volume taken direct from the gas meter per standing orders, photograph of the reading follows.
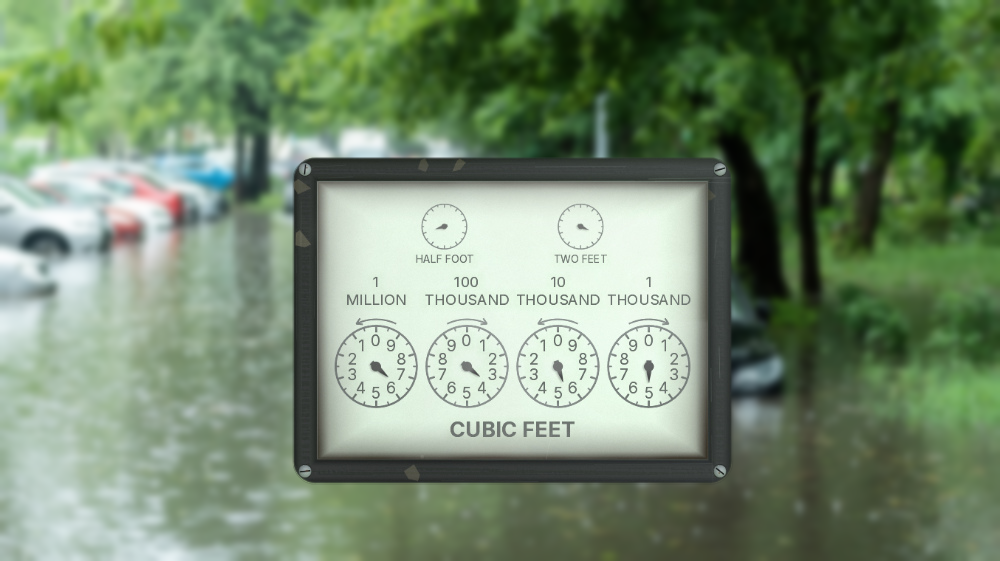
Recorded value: 635500 ft³
